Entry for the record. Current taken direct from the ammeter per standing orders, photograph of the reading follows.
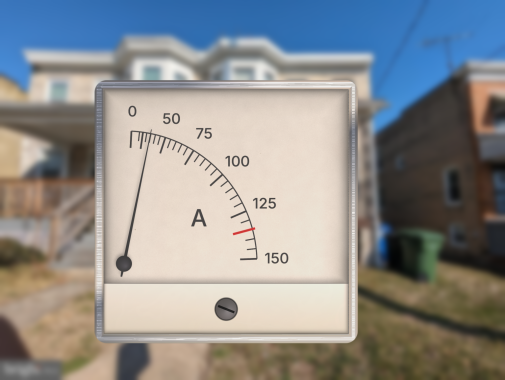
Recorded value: 35 A
